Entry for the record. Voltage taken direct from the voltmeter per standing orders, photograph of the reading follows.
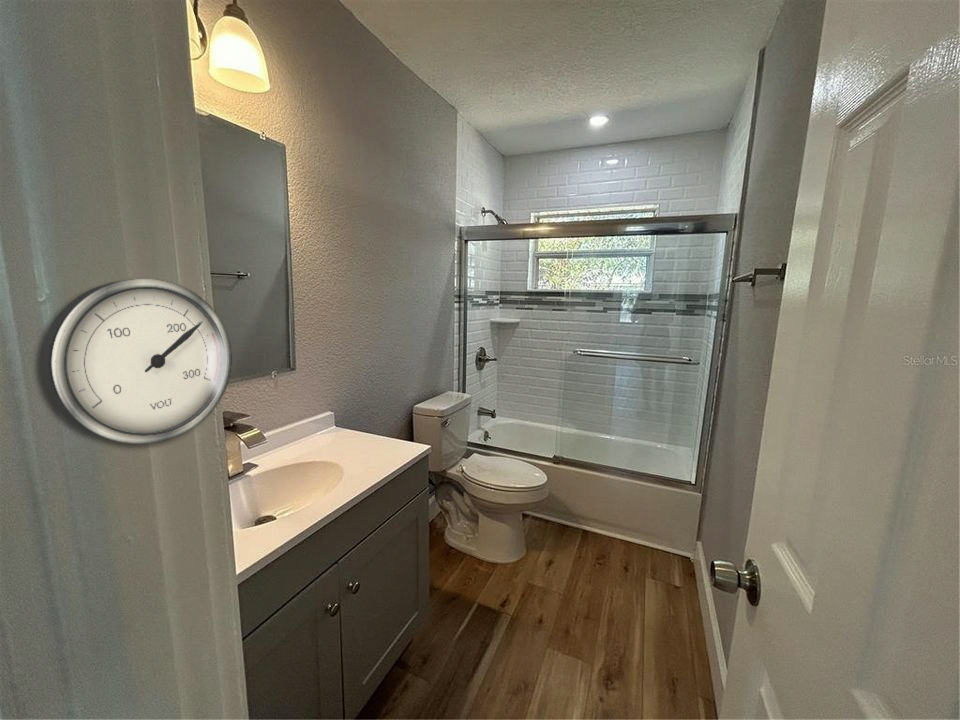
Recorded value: 220 V
